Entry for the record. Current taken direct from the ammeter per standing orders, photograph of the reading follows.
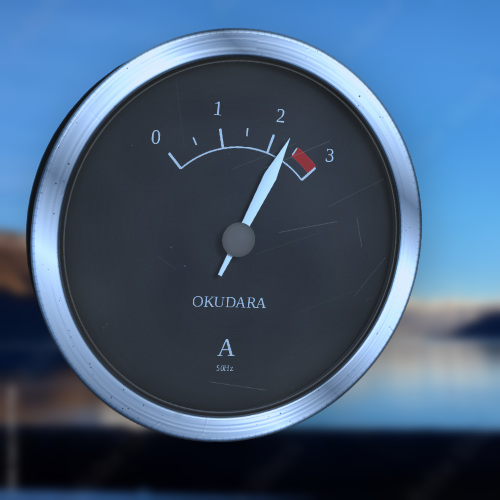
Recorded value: 2.25 A
